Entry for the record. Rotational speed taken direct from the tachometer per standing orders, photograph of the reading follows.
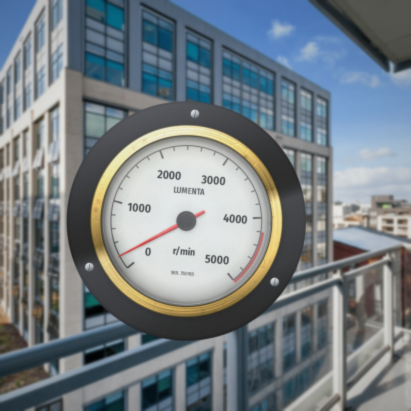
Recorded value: 200 rpm
